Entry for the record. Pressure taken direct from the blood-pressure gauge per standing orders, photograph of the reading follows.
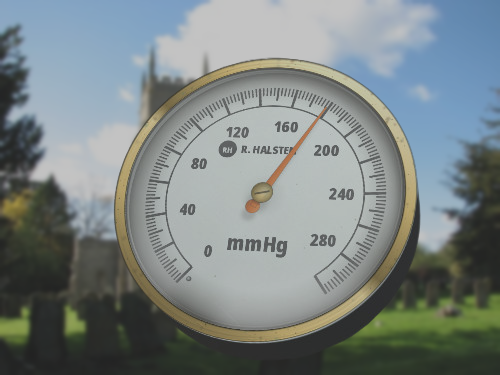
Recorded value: 180 mmHg
